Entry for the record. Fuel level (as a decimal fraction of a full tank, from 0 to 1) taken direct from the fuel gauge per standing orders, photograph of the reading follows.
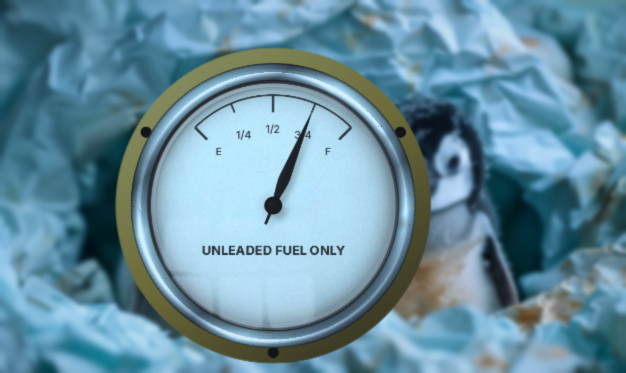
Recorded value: 0.75
